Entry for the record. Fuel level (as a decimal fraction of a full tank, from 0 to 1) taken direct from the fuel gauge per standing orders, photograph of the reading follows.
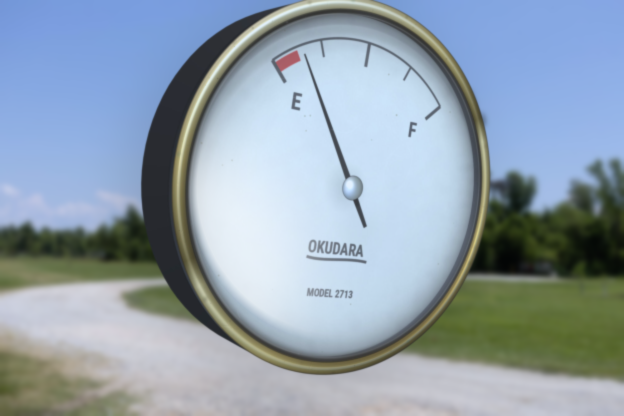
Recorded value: 0.125
